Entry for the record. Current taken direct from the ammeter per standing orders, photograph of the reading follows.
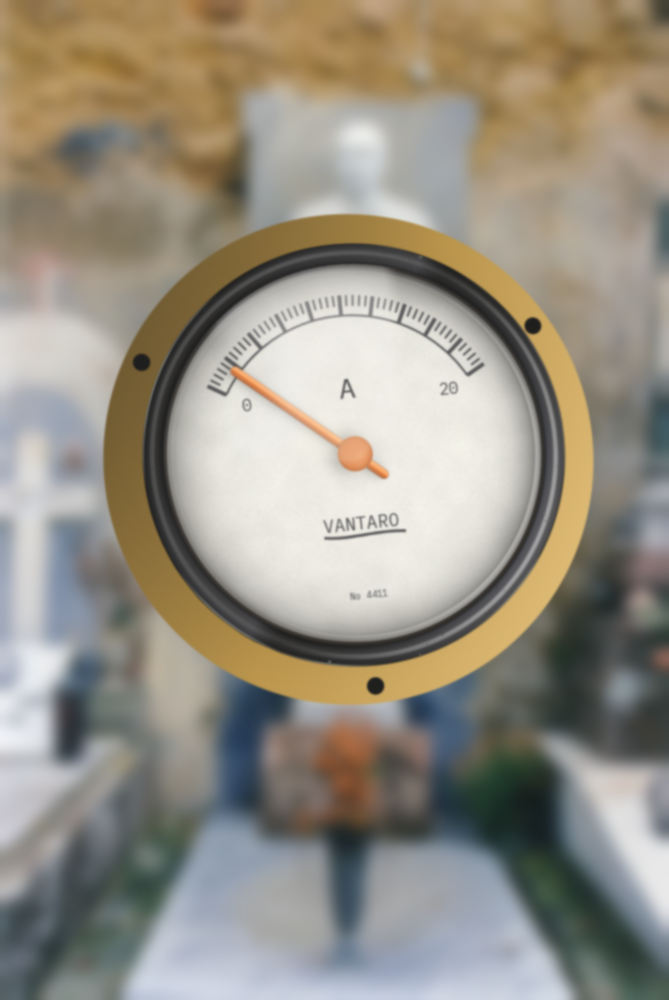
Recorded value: 1.6 A
